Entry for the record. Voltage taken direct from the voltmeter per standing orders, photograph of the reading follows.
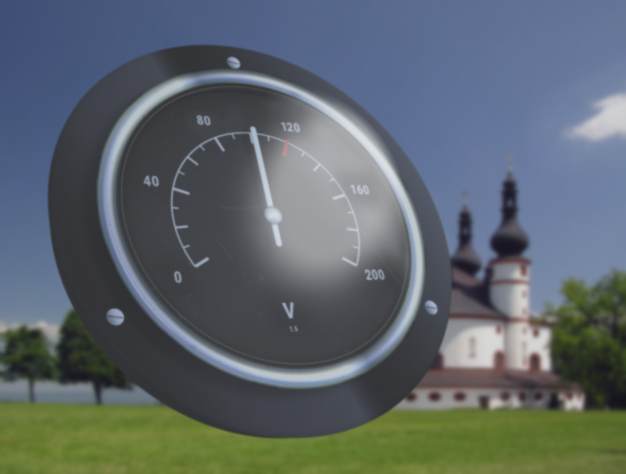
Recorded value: 100 V
